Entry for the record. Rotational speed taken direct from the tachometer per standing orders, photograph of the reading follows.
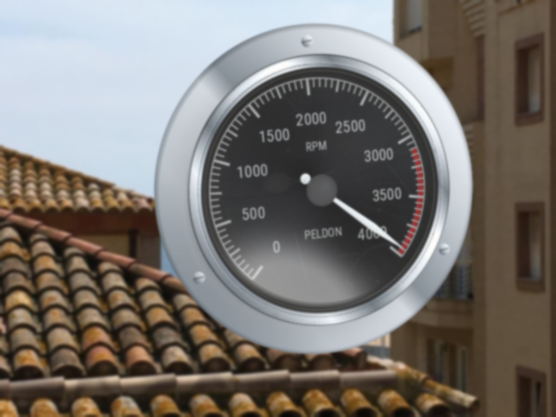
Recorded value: 3950 rpm
